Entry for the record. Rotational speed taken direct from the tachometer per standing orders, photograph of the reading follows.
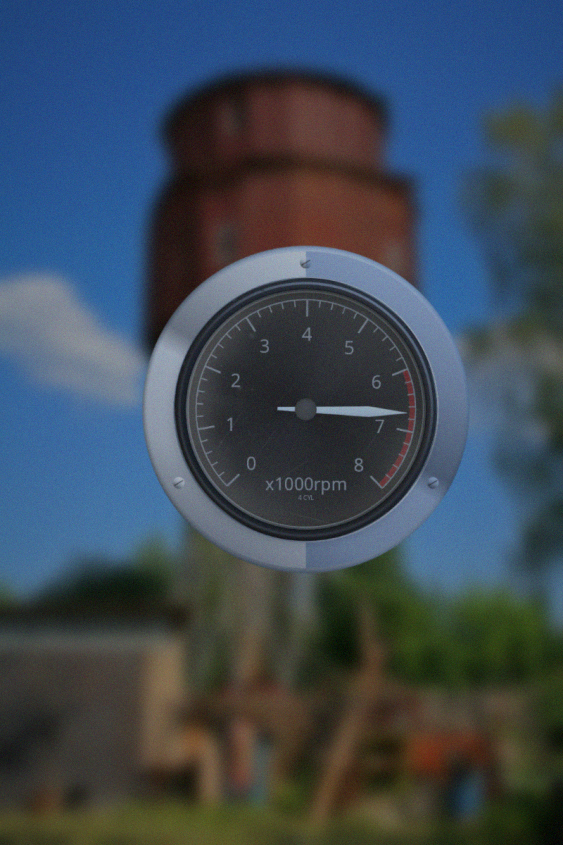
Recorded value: 6700 rpm
